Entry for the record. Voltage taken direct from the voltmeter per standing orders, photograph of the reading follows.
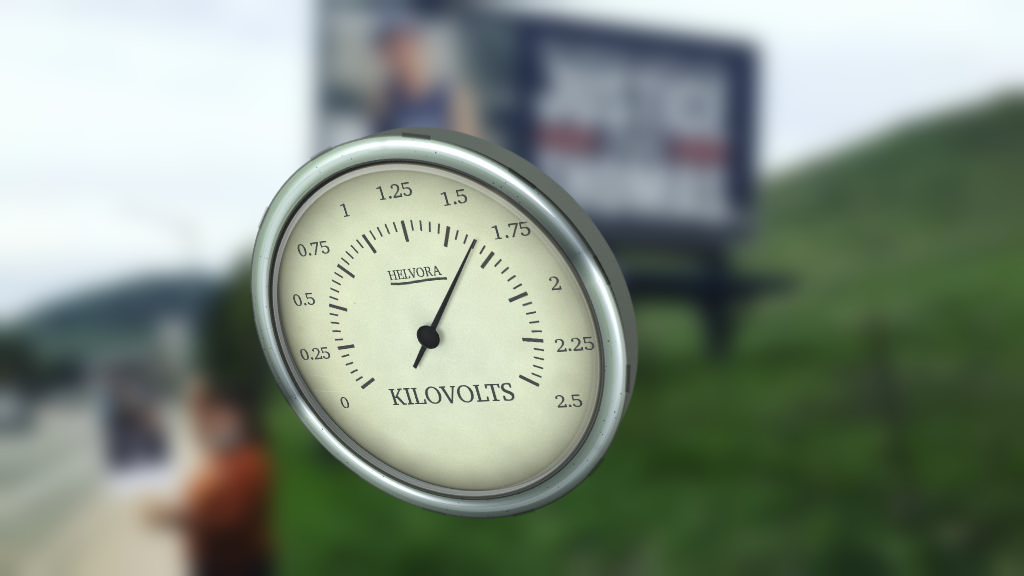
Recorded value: 1.65 kV
